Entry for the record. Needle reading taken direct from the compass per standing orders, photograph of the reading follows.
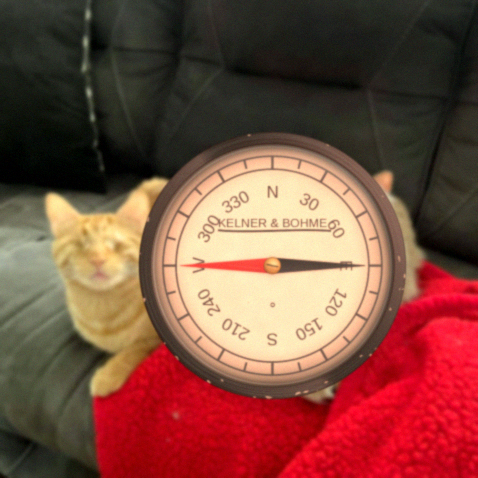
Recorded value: 270 °
